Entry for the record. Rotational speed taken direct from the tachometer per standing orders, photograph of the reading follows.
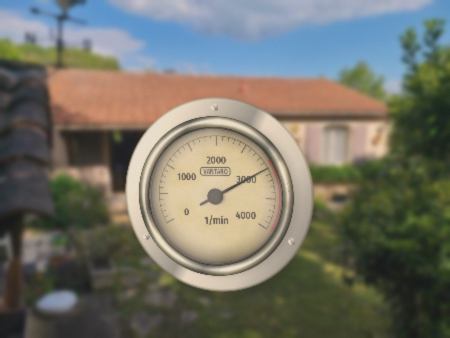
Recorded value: 3000 rpm
